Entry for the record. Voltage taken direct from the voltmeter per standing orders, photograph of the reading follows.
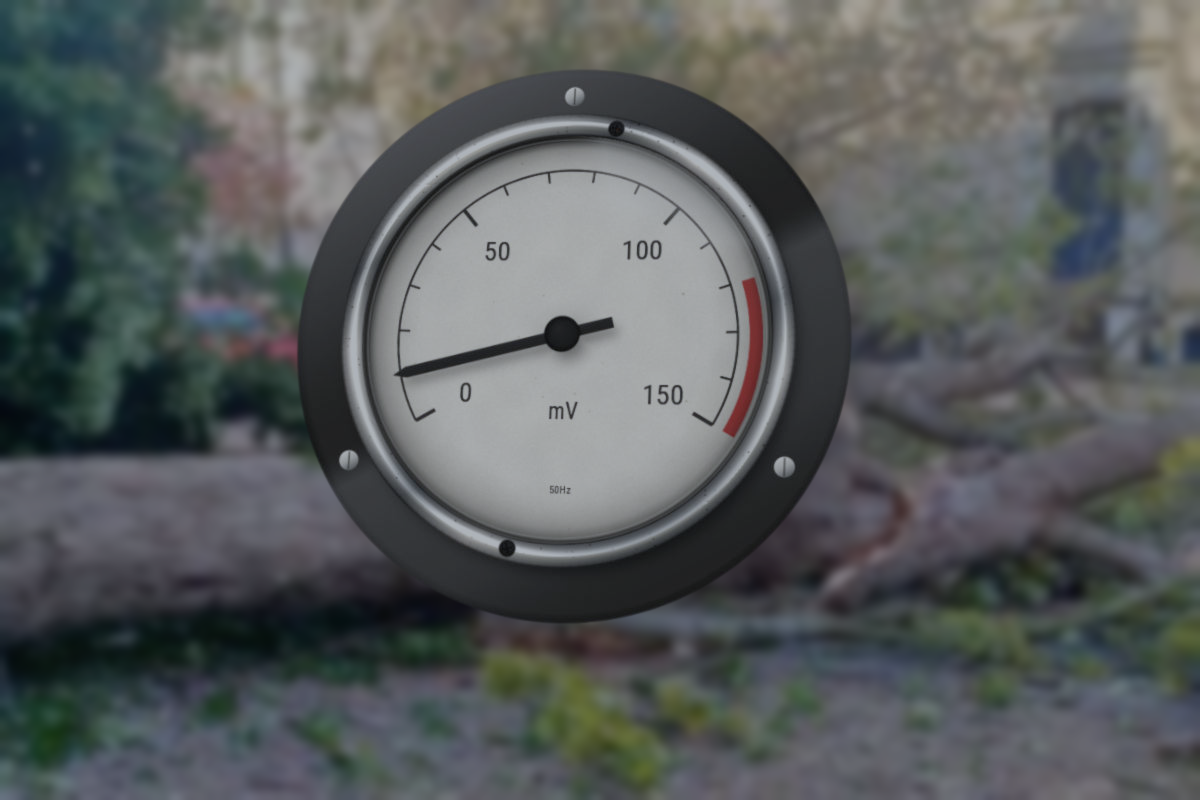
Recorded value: 10 mV
